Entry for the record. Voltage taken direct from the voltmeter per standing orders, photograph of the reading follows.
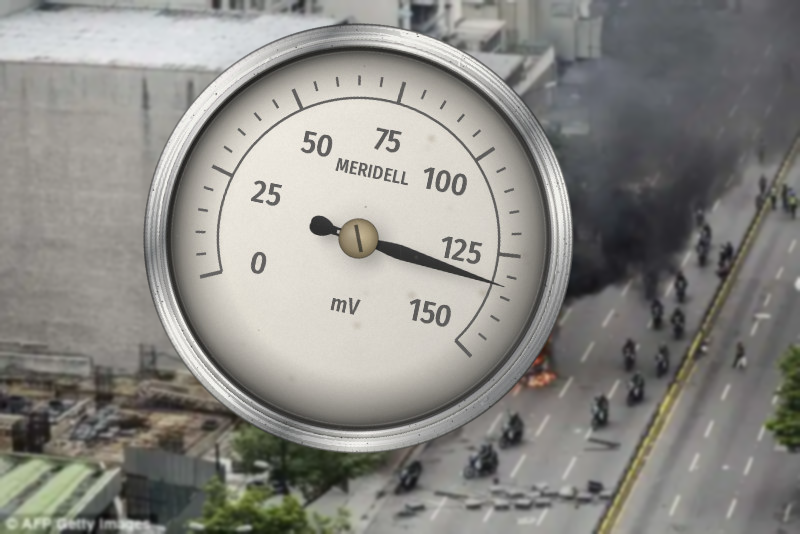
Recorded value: 132.5 mV
